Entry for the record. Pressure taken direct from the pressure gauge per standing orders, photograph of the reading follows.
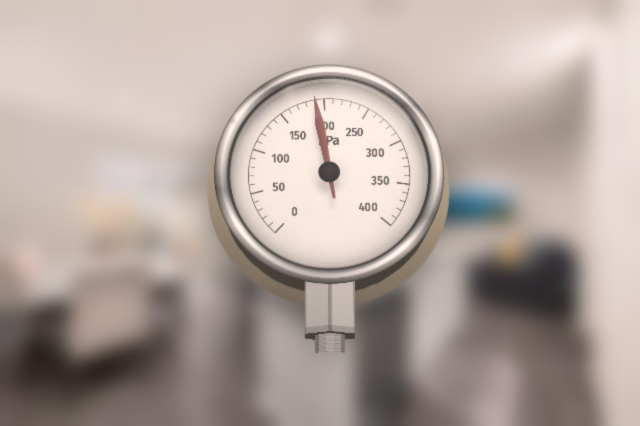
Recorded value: 190 kPa
